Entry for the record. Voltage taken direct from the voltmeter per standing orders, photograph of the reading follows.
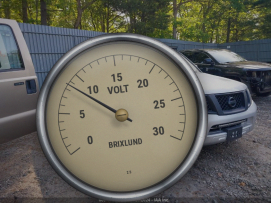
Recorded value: 8.5 V
